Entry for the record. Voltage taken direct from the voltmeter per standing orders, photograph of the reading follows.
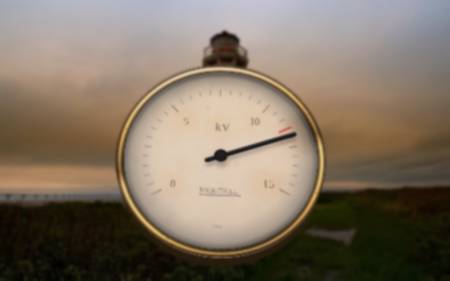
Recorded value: 12 kV
